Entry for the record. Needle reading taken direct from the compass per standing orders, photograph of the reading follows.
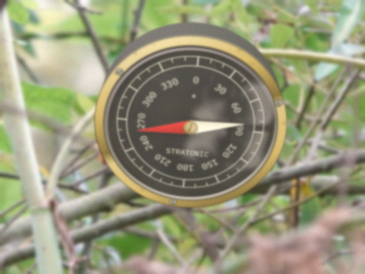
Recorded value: 260 °
